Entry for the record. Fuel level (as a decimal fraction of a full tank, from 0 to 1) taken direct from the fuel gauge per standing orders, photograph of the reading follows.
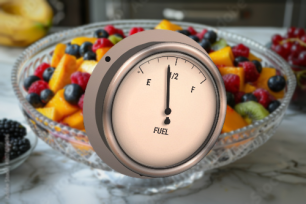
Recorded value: 0.375
